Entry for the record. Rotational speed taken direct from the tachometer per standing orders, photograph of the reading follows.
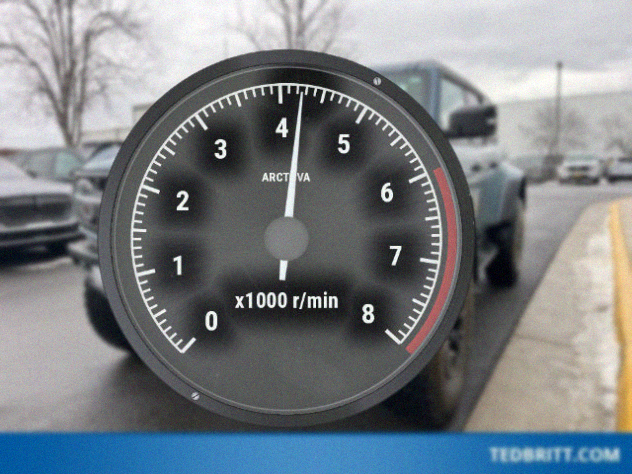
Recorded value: 4250 rpm
